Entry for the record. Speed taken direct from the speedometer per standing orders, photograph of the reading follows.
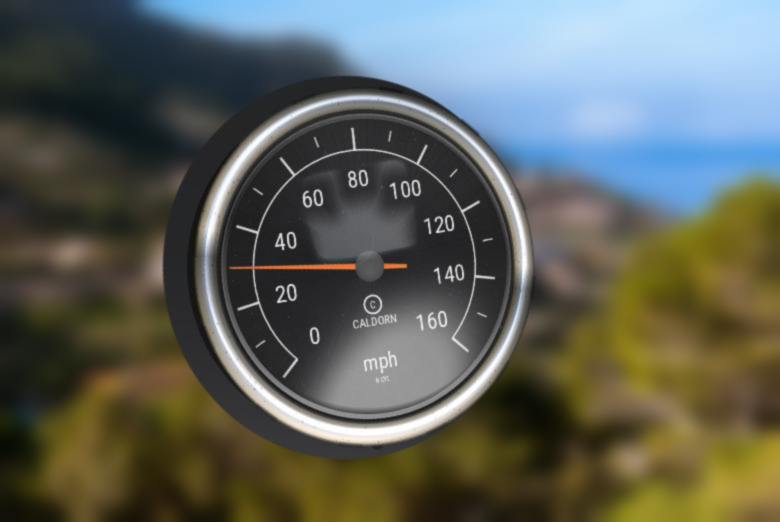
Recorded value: 30 mph
